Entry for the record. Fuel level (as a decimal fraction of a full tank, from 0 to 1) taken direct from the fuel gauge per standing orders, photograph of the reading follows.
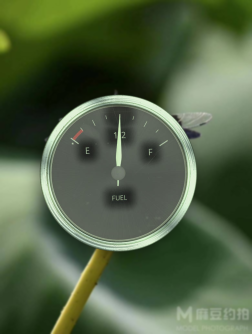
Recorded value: 0.5
